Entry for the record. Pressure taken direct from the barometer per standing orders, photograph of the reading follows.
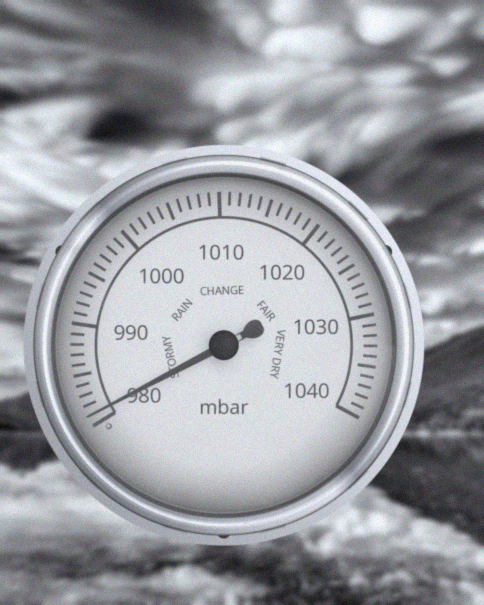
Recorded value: 981 mbar
